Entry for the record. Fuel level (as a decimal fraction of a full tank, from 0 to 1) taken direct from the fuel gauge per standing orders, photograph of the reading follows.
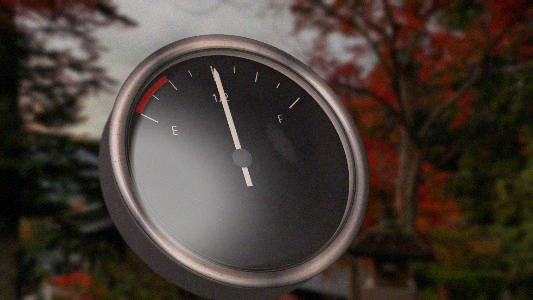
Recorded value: 0.5
